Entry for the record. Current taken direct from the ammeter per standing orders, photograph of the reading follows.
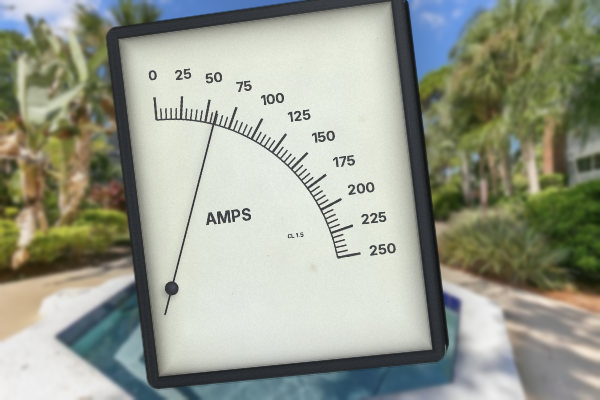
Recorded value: 60 A
